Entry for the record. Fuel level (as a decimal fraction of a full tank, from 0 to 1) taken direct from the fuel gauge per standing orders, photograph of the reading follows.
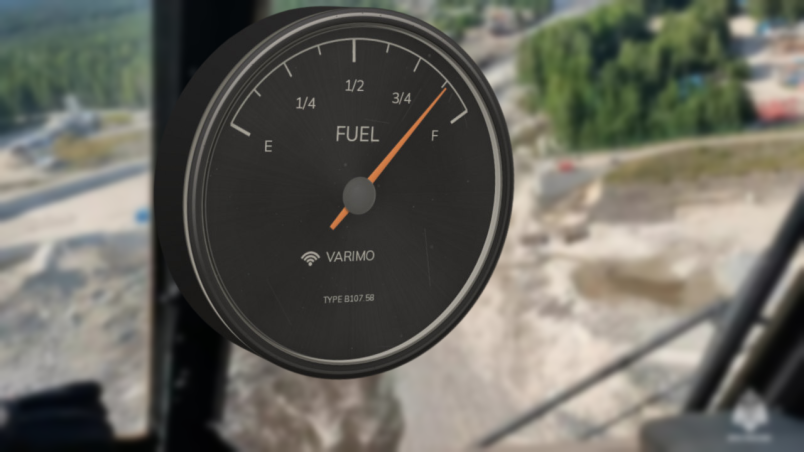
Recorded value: 0.875
